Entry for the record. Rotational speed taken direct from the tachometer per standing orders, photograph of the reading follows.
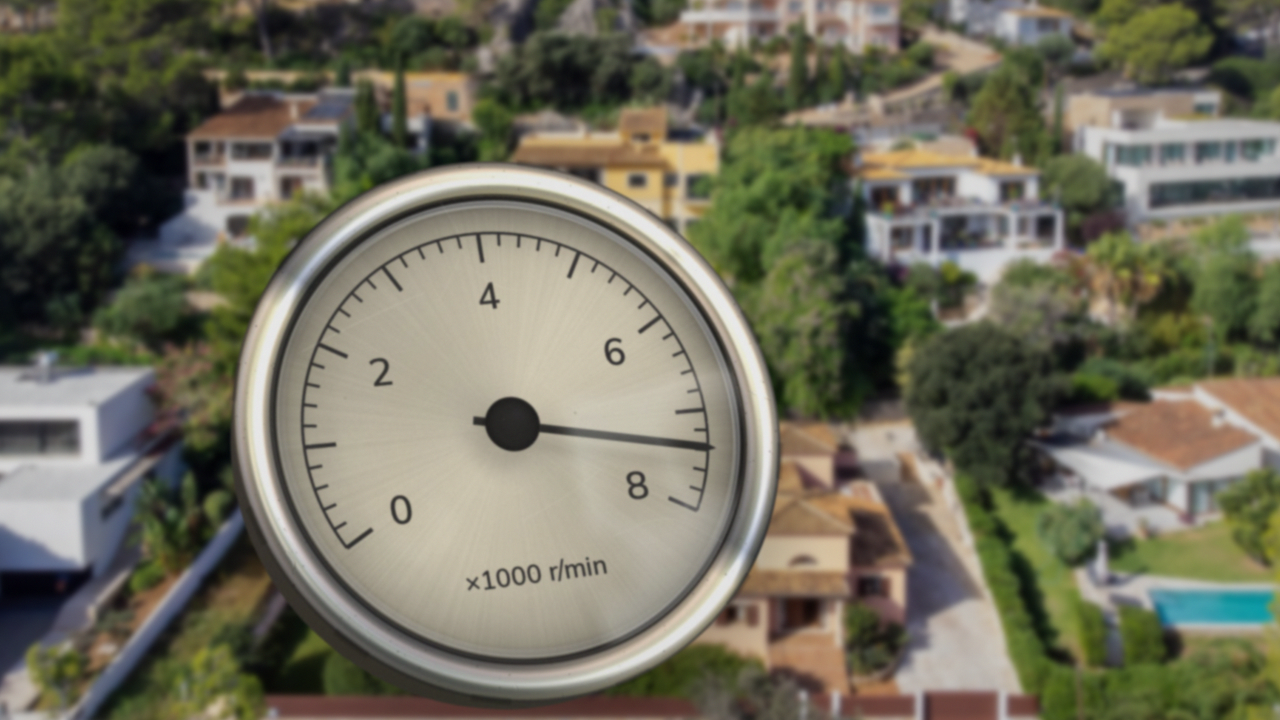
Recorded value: 7400 rpm
